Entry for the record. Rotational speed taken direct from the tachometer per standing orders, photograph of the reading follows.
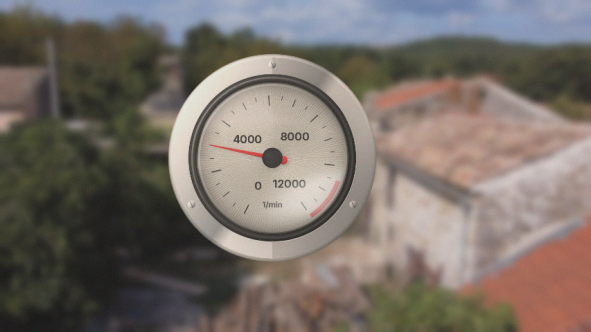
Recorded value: 3000 rpm
